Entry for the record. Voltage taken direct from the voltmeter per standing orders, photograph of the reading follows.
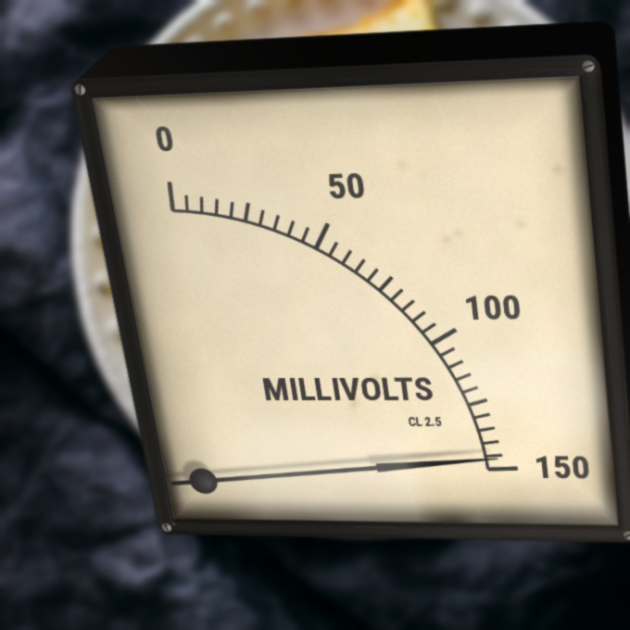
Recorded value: 145 mV
